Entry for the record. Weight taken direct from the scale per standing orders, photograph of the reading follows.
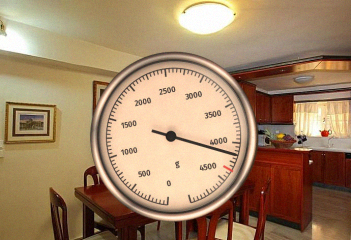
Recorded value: 4150 g
